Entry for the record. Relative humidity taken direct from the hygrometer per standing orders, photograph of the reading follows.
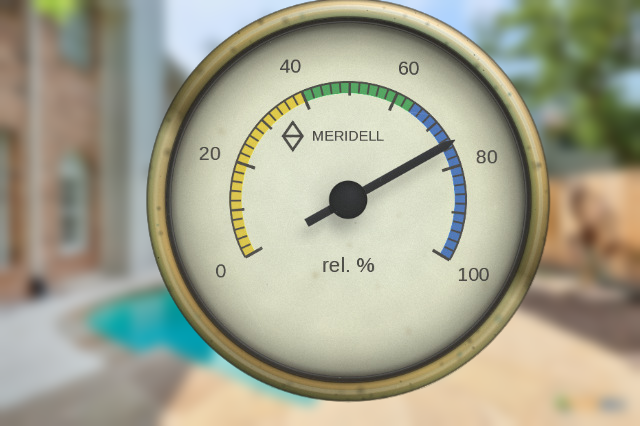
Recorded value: 75 %
